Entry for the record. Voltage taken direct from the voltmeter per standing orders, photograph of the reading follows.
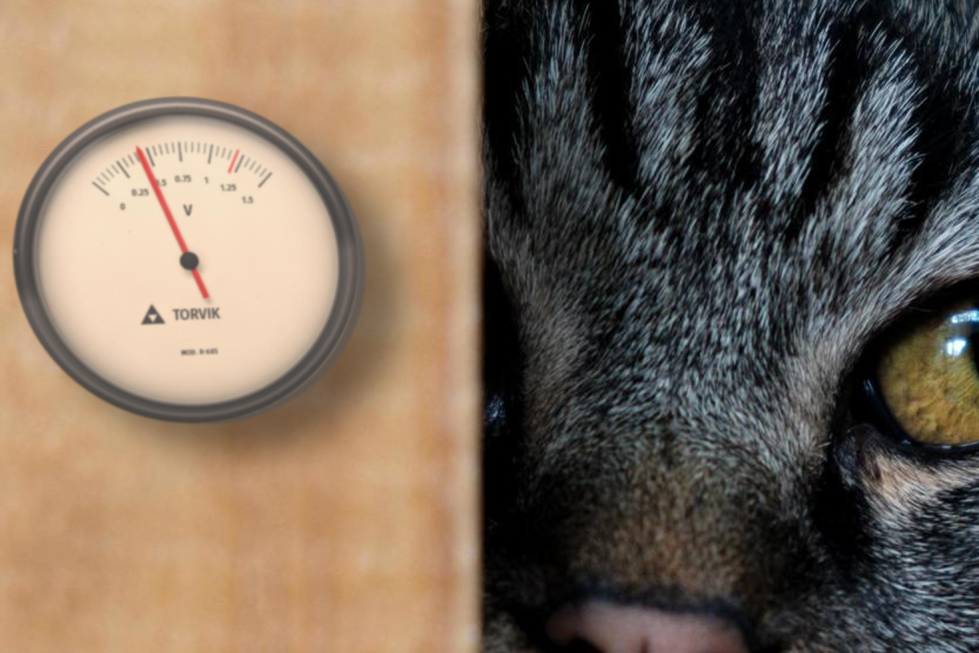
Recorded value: 0.45 V
